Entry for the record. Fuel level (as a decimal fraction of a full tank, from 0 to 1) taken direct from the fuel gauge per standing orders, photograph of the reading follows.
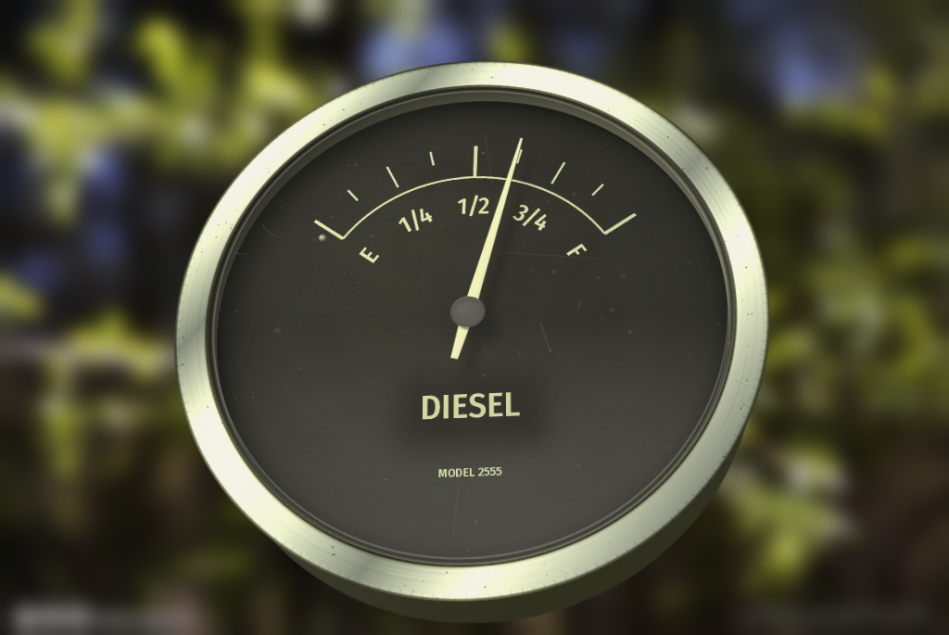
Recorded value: 0.625
